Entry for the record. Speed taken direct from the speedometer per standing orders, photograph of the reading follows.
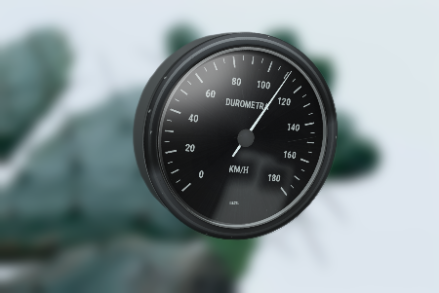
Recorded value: 110 km/h
